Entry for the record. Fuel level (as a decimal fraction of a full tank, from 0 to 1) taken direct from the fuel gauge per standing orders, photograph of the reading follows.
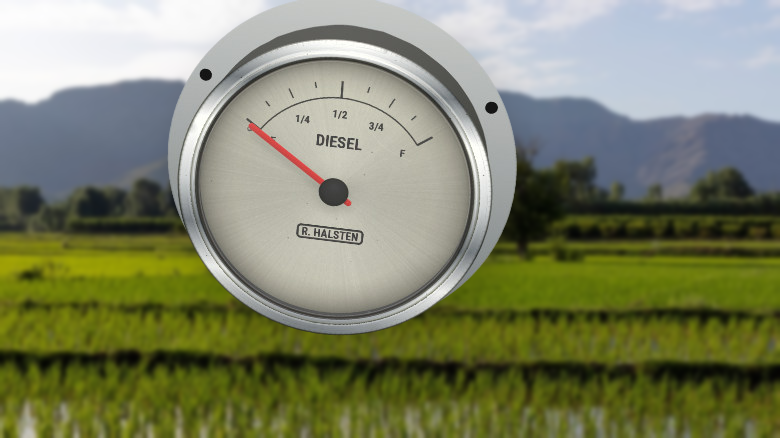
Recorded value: 0
